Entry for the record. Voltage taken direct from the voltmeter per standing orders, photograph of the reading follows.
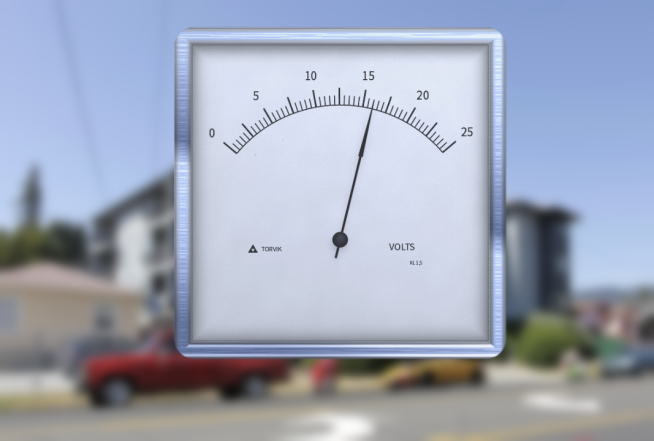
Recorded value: 16 V
